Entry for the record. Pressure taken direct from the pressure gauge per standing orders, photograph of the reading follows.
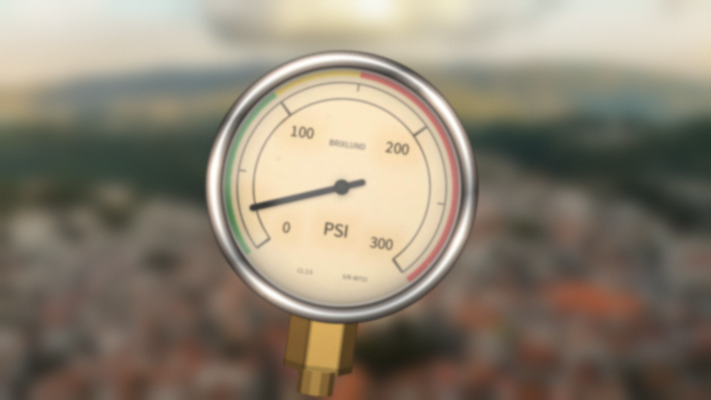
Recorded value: 25 psi
